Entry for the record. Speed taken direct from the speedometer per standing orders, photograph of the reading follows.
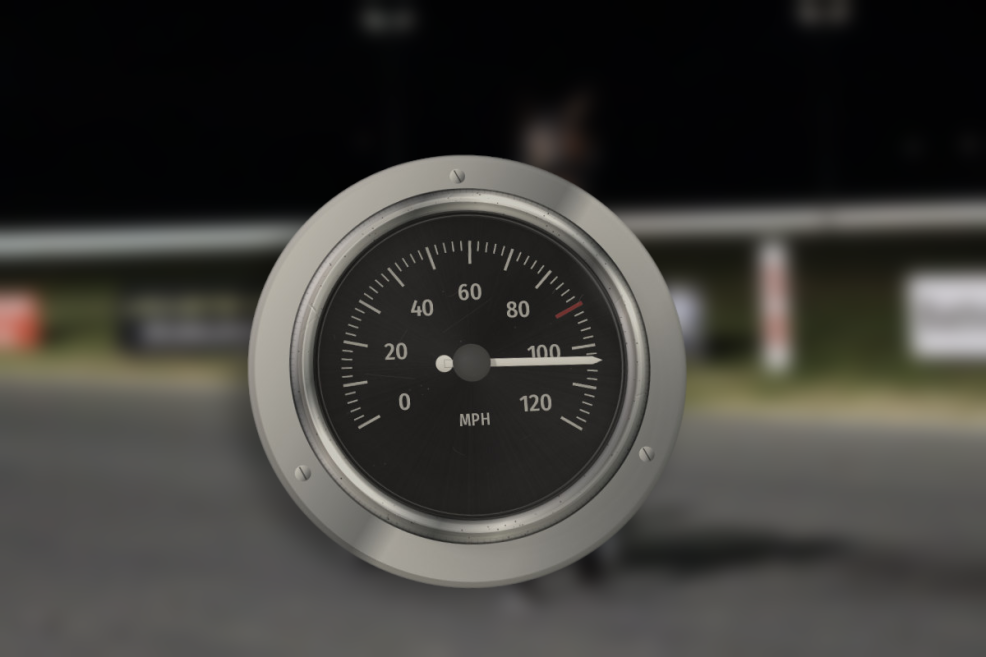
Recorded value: 104 mph
